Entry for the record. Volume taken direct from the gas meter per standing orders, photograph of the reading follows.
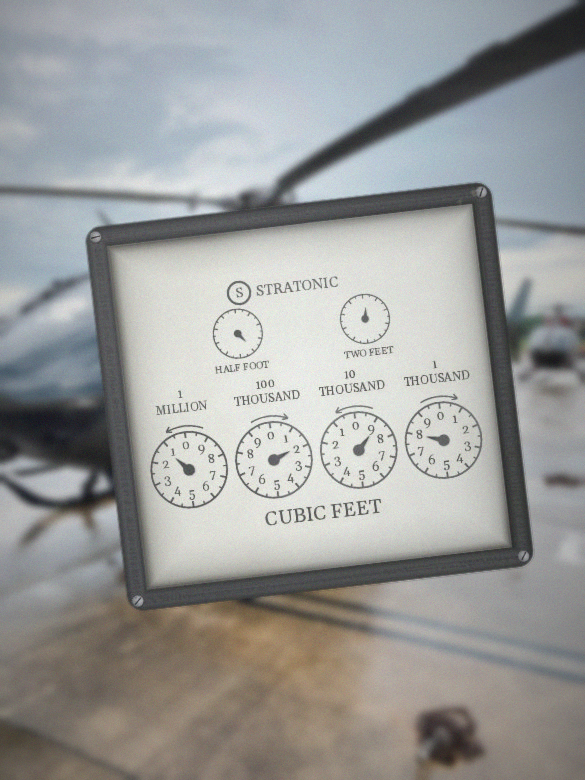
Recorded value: 118800 ft³
